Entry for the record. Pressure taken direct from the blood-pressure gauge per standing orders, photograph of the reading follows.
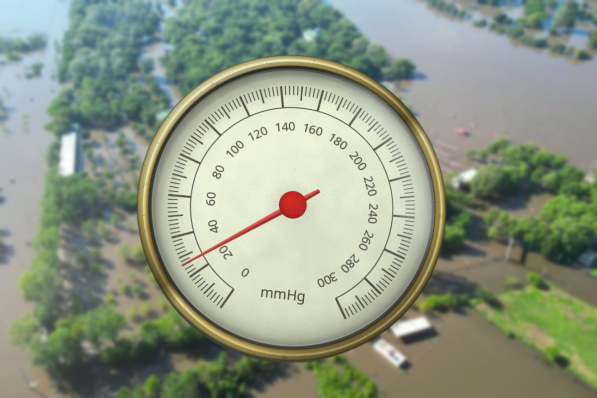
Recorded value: 26 mmHg
